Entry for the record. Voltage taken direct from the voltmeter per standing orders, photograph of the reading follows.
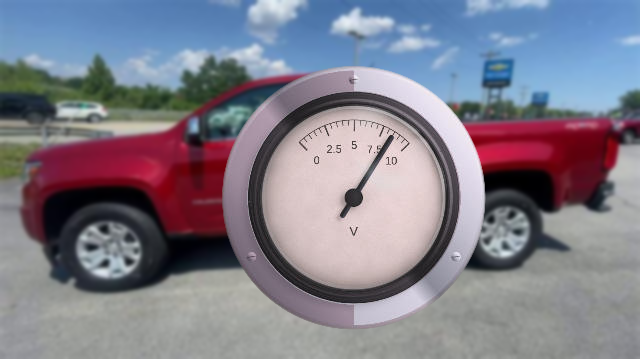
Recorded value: 8.5 V
